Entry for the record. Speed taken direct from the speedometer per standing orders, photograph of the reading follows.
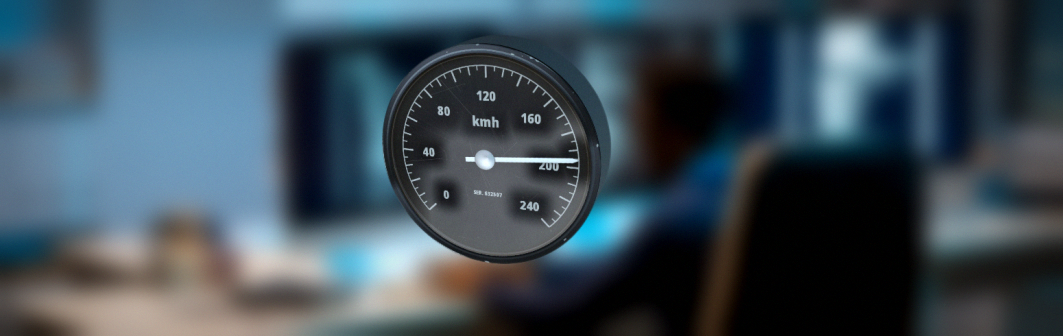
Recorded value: 195 km/h
